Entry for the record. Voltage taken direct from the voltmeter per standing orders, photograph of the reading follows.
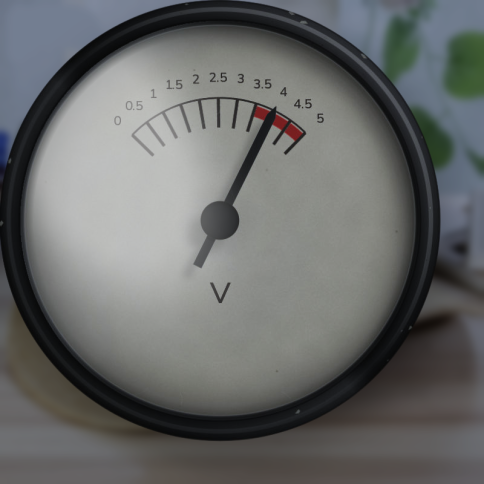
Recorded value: 4 V
